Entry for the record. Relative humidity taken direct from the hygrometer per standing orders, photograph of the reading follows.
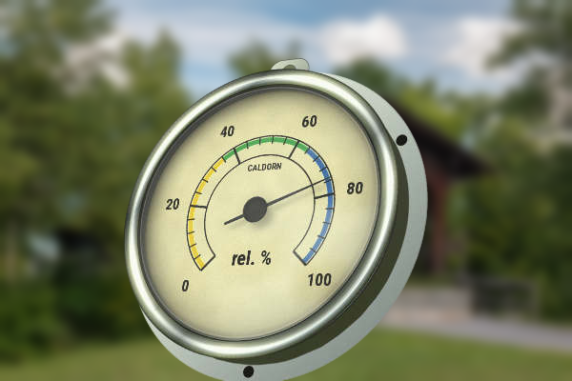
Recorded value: 76 %
